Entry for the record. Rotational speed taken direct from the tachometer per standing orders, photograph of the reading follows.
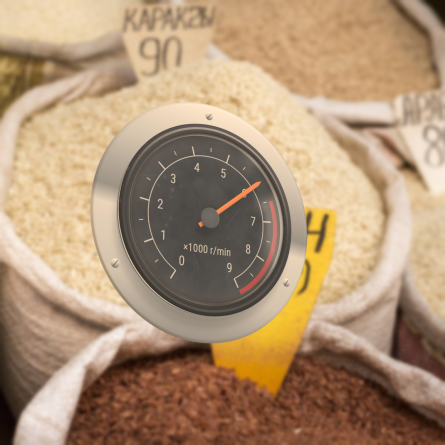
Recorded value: 6000 rpm
